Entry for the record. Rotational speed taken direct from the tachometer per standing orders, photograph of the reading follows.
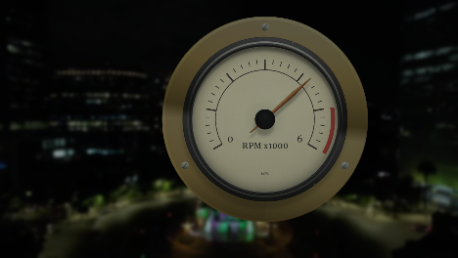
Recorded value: 4200 rpm
